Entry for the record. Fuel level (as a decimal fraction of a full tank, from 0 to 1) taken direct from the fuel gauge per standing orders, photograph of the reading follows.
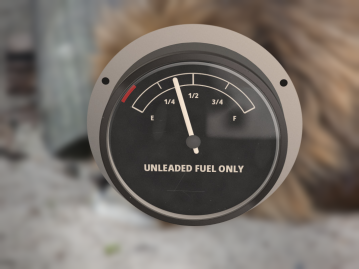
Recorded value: 0.375
